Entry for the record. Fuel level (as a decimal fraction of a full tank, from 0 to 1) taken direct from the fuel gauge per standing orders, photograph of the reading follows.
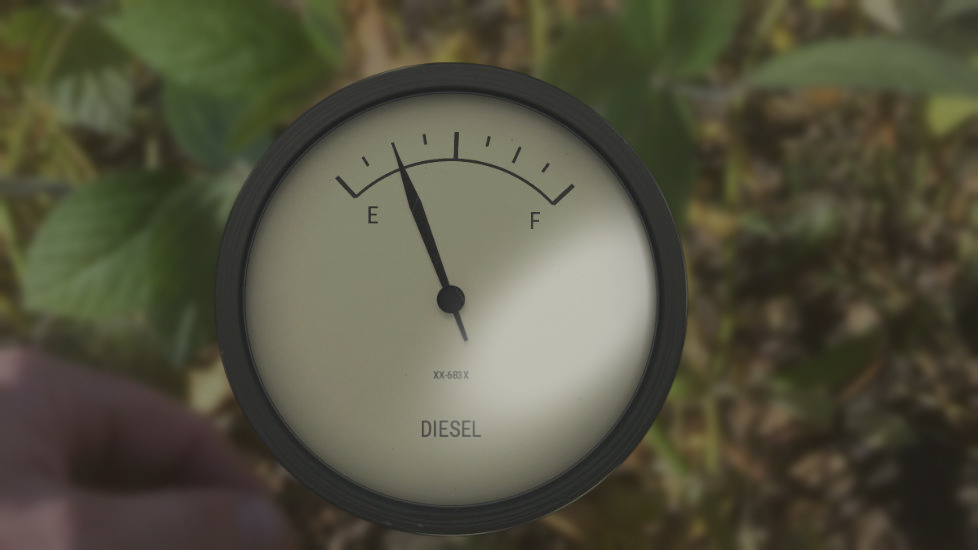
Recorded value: 0.25
